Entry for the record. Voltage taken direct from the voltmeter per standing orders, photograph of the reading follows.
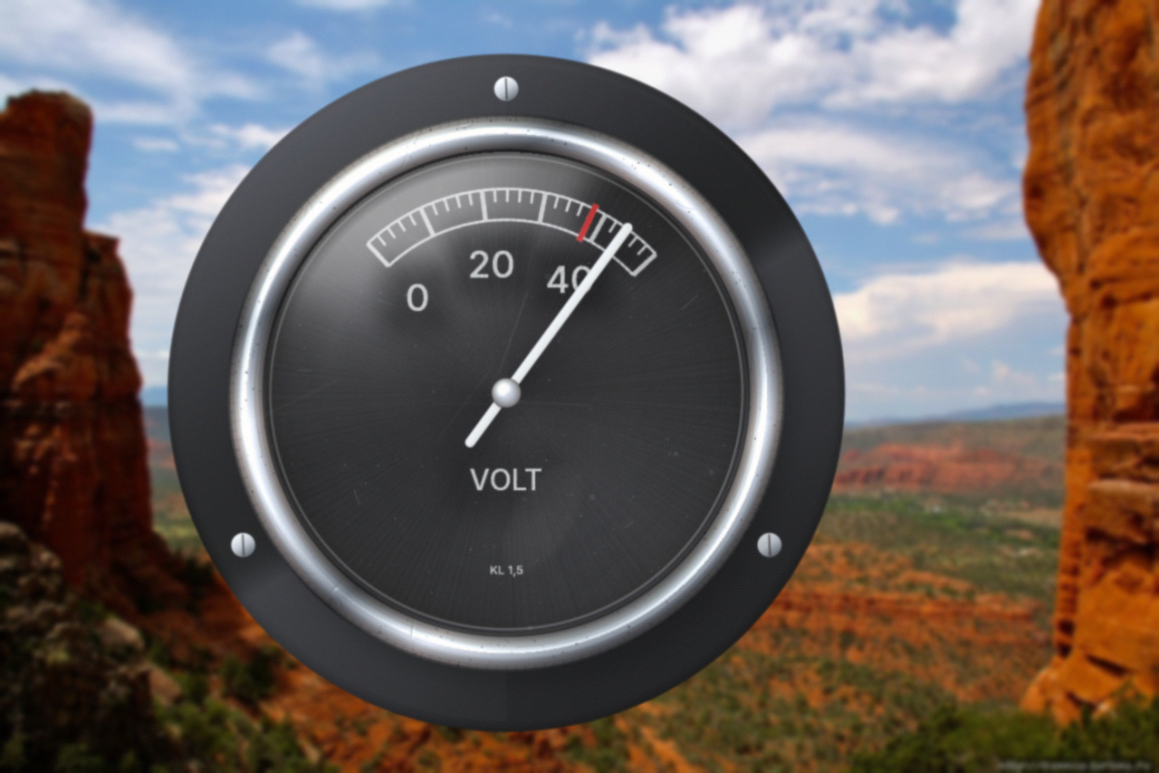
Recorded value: 44 V
